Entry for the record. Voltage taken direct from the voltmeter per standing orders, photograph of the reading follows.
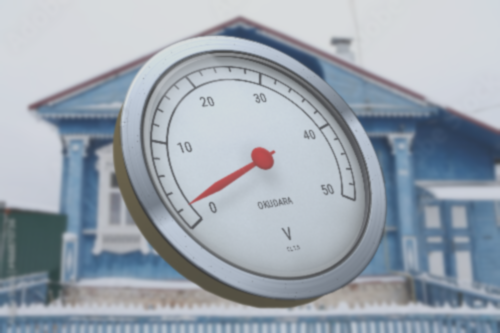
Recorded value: 2 V
